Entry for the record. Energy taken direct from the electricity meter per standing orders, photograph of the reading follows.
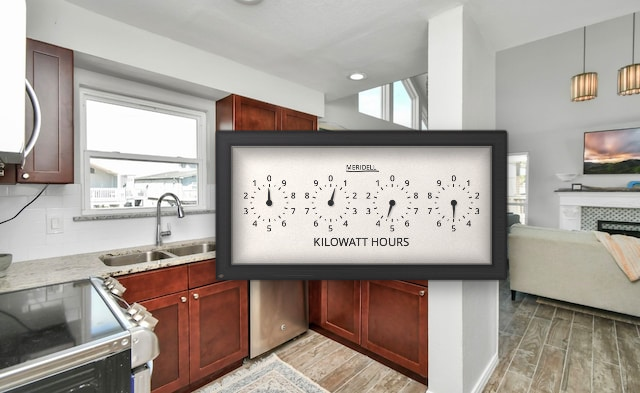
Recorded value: 45 kWh
